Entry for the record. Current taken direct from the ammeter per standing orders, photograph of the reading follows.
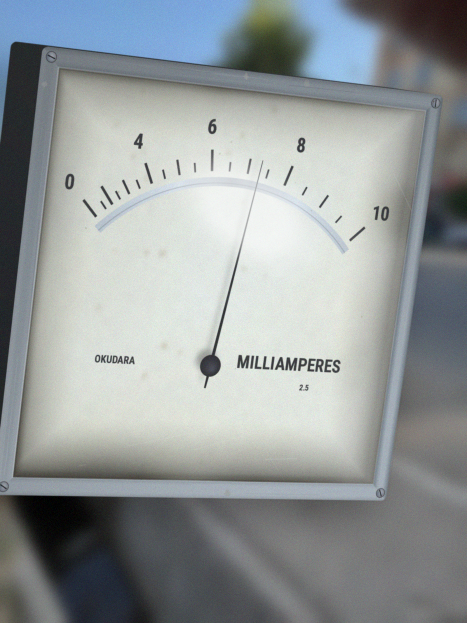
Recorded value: 7.25 mA
